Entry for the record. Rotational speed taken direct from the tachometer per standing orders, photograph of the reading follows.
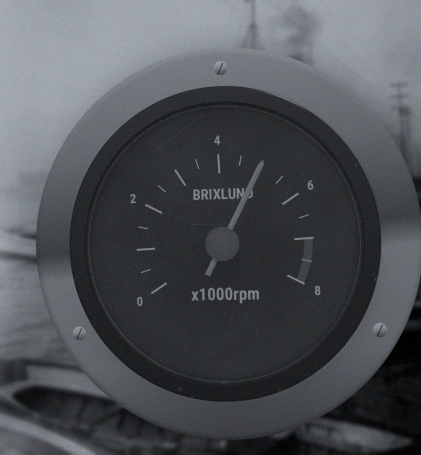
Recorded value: 5000 rpm
